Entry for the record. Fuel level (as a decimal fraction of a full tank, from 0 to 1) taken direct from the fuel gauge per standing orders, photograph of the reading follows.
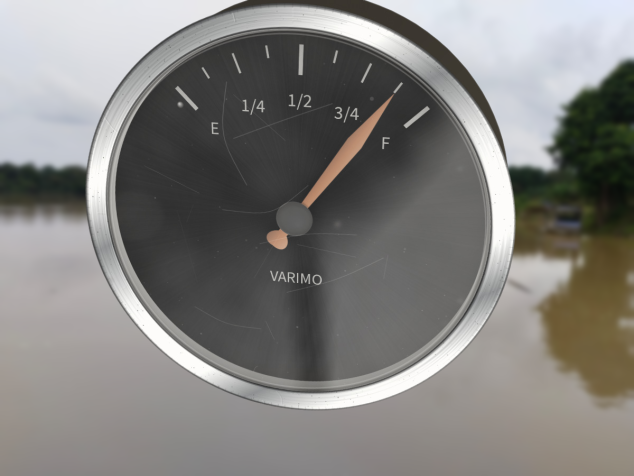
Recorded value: 0.875
